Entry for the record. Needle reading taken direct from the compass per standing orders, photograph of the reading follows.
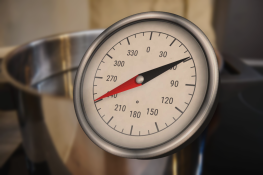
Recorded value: 240 °
